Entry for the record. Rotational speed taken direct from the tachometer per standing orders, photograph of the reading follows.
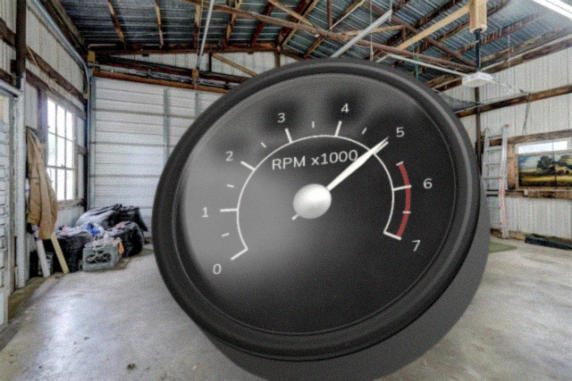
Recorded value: 5000 rpm
